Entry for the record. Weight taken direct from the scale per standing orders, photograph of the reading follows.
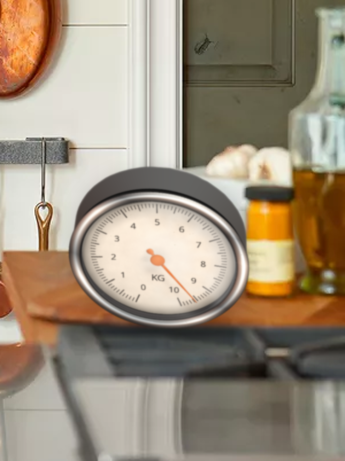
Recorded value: 9.5 kg
